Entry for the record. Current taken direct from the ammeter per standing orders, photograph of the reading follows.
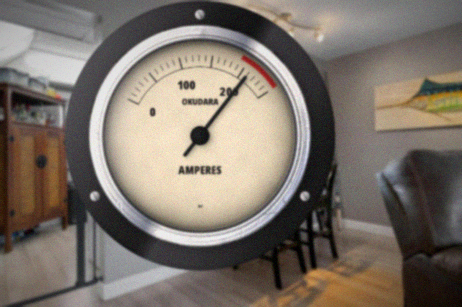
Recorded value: 210 A
